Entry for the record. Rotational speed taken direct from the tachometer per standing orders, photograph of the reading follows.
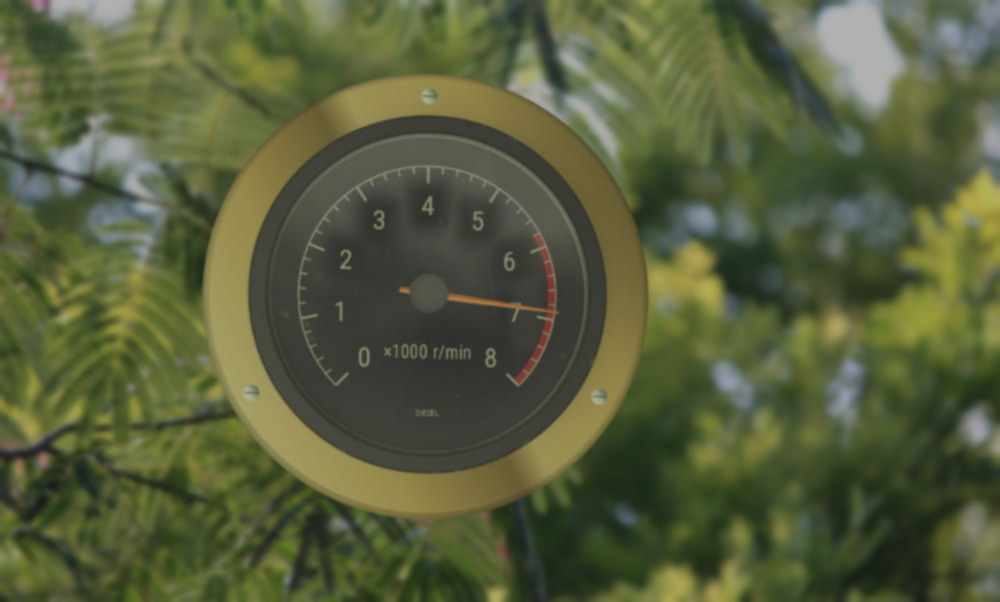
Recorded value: 6900 rpm
